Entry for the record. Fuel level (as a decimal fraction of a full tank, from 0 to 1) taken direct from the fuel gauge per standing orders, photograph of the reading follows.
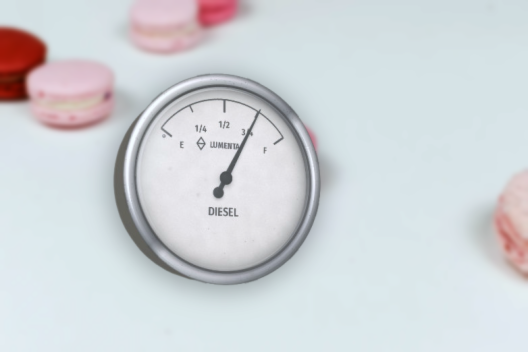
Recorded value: 0.75
